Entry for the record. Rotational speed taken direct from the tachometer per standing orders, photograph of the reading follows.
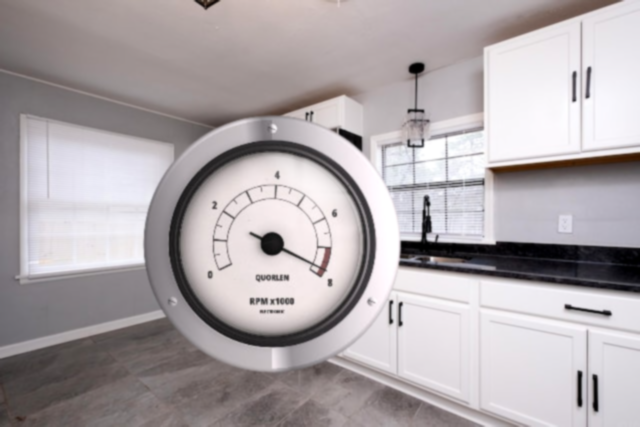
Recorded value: 7750 rpm
